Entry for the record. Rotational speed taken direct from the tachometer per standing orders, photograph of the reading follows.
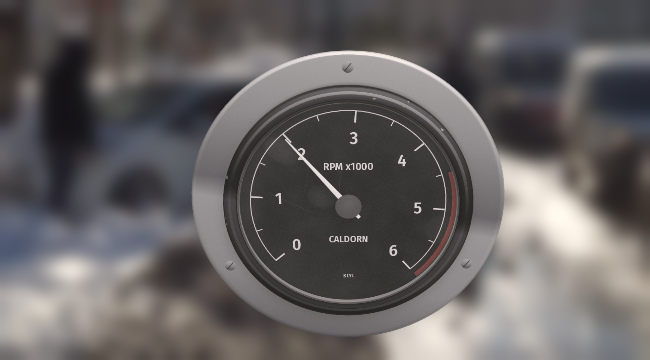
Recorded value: 2000 rpm
